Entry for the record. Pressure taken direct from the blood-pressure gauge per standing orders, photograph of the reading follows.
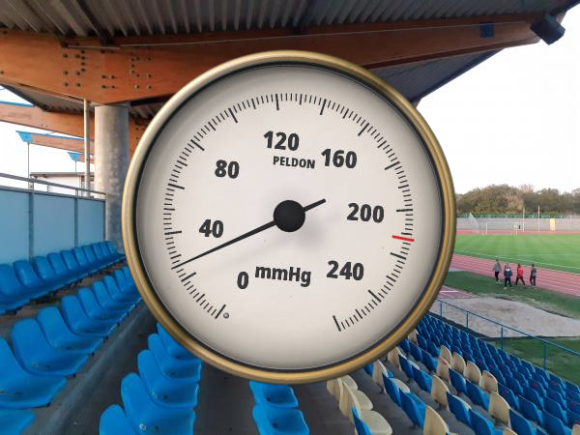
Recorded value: 26 mmHg
